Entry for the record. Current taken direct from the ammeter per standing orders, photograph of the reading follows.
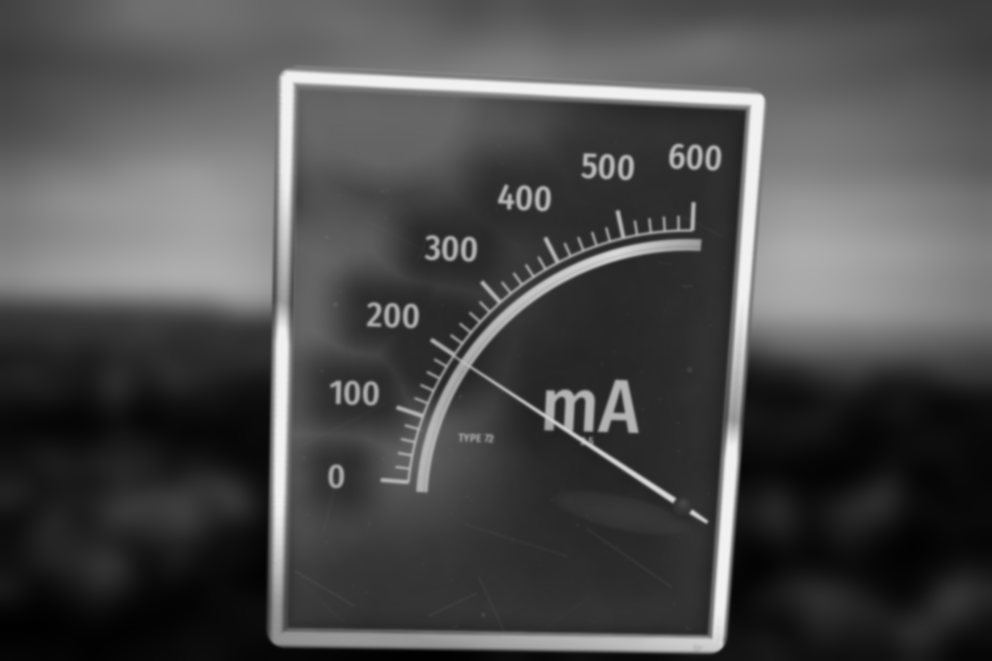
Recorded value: 200 mA
